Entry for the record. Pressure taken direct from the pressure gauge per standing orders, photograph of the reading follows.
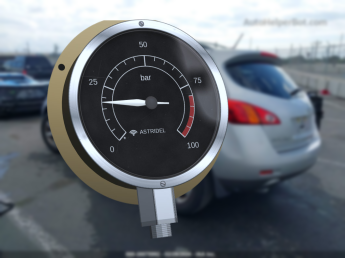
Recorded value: 17.5 bar
